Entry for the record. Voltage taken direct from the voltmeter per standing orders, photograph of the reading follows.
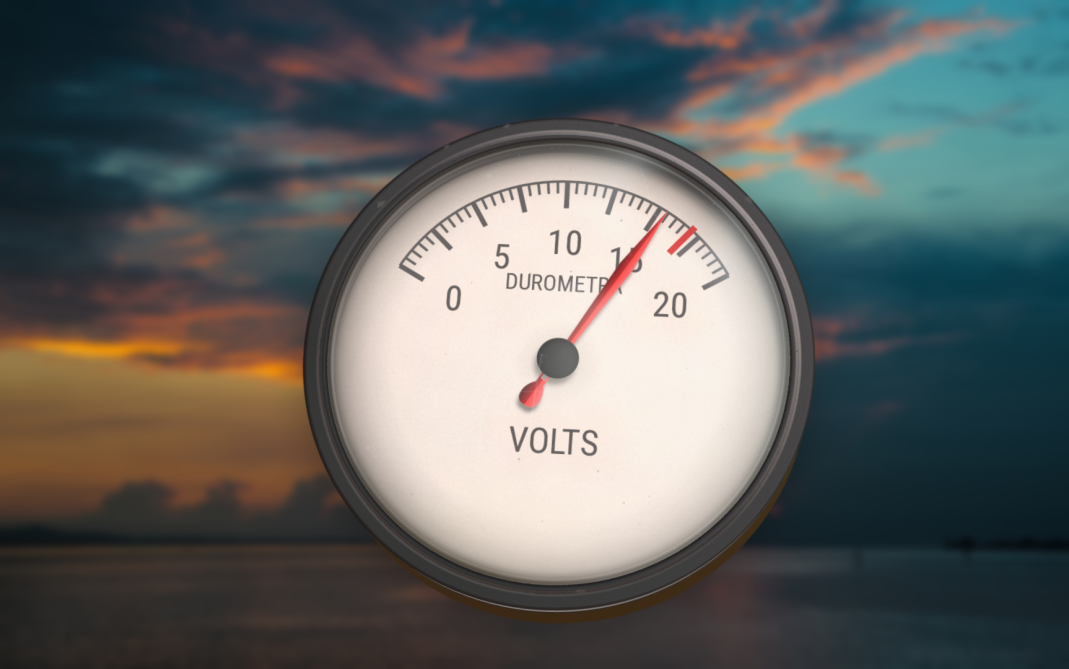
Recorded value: 15.5 V
